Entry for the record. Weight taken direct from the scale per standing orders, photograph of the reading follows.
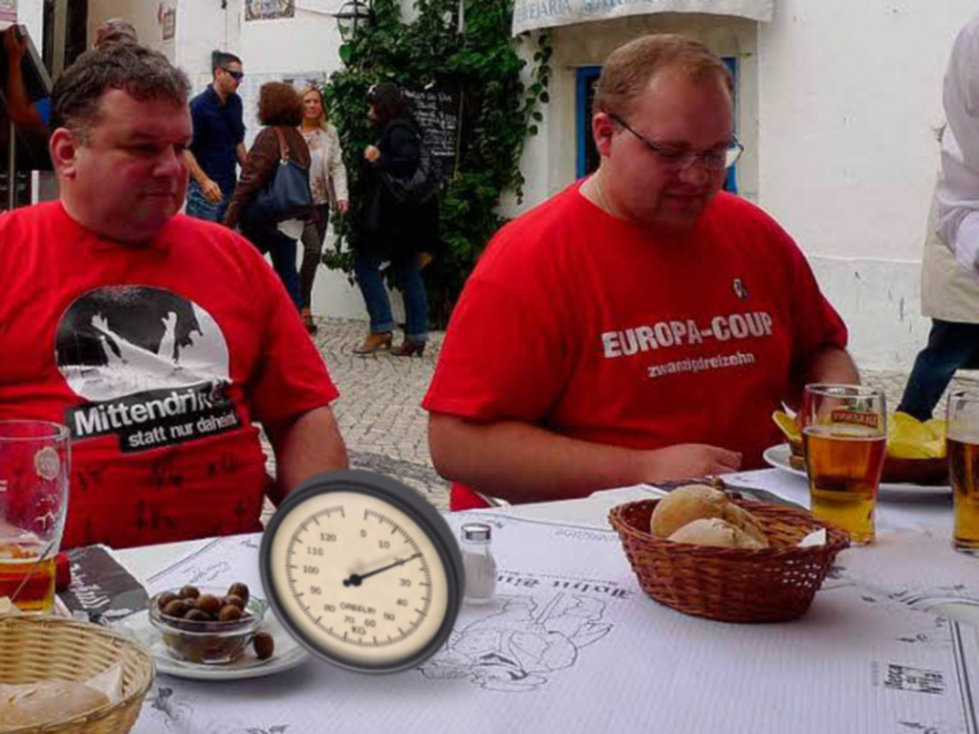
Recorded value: 20 kg
